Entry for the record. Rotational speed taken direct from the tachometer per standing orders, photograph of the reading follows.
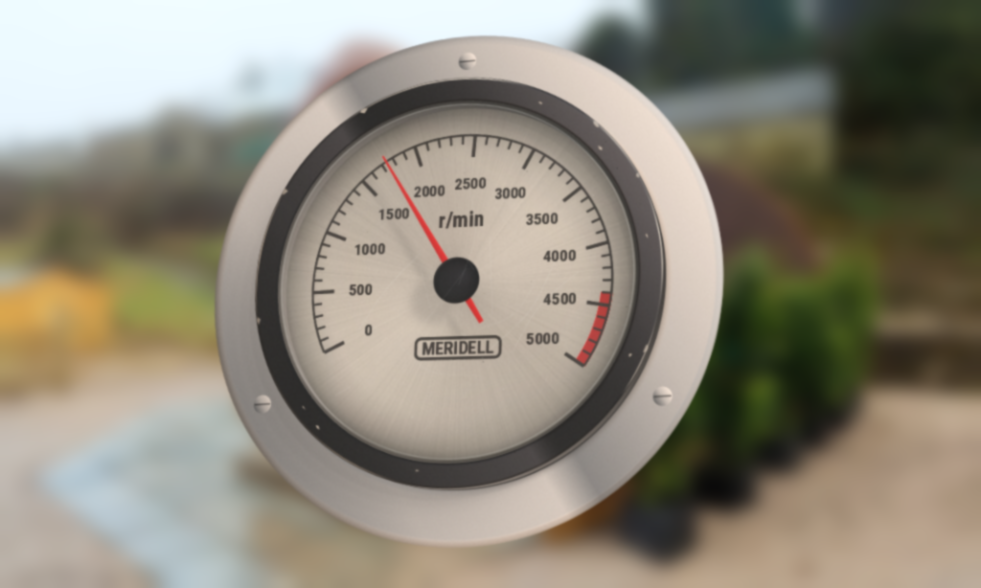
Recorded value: 1750 rpm
